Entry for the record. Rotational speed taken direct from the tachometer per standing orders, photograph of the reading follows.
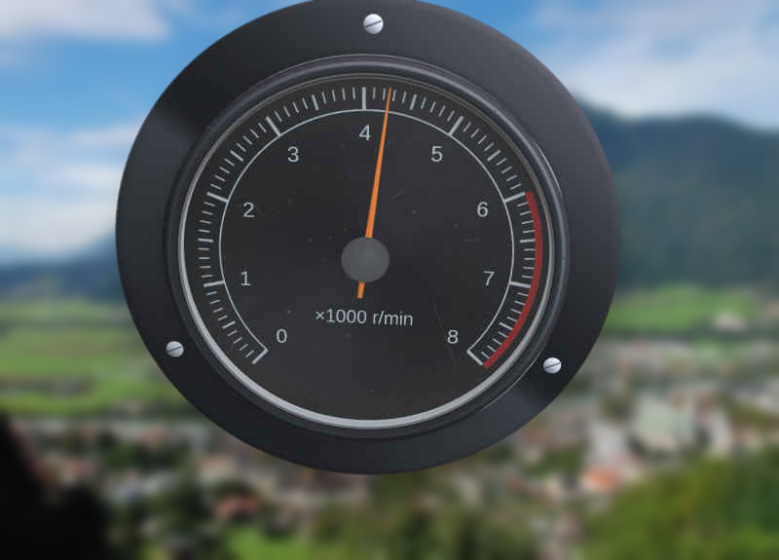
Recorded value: 4250 rpm
